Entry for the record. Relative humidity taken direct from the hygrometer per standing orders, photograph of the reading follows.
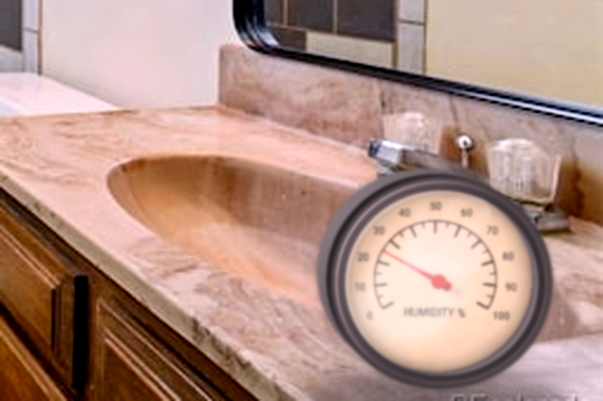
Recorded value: 25 %
